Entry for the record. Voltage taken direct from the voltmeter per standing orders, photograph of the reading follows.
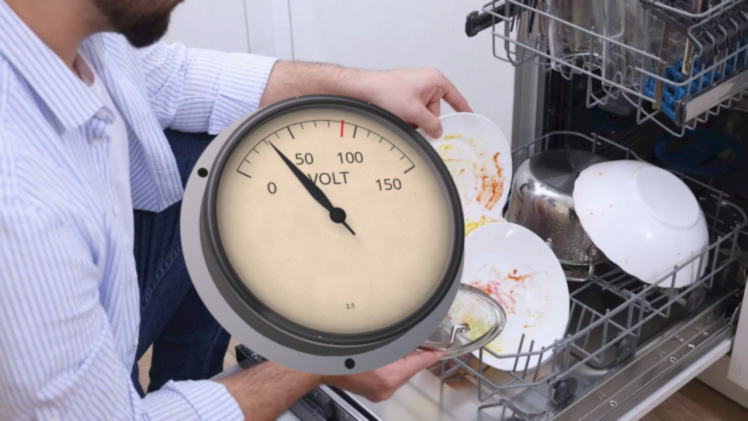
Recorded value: 30 V
